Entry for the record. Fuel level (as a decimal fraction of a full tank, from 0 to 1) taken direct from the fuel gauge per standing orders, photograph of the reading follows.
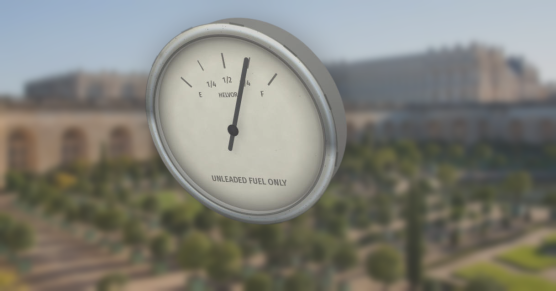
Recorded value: 0.75
